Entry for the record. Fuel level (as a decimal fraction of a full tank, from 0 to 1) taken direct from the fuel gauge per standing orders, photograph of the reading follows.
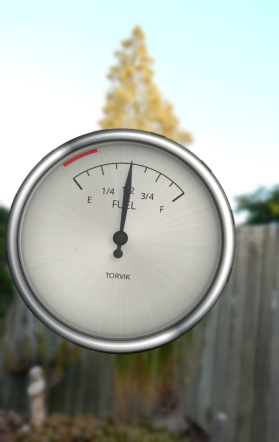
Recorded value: 0.5
